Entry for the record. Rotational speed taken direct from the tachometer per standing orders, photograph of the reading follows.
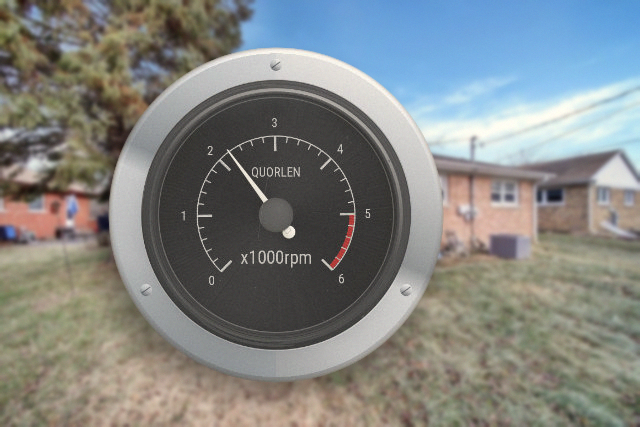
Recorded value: 2200 rpm
